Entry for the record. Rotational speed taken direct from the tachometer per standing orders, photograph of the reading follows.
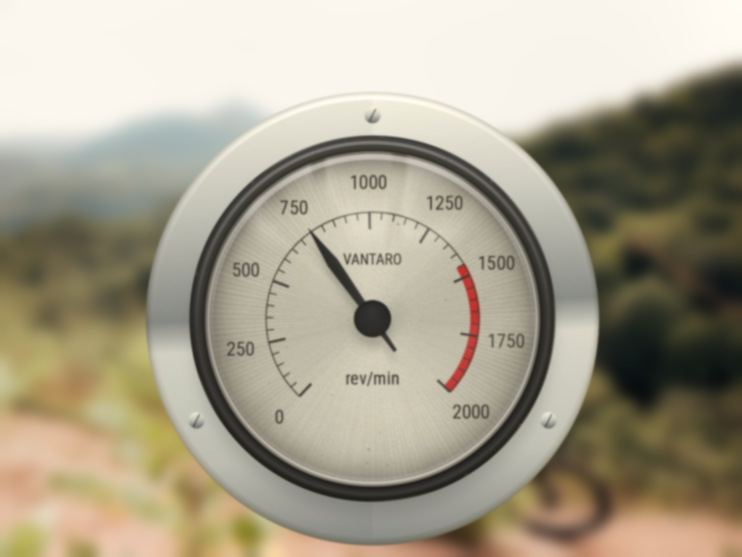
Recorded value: 750 rpm
